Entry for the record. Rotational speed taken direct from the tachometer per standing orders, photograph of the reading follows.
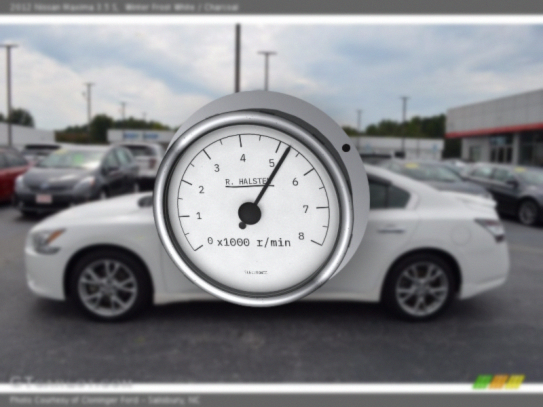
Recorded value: 5250 rpm
